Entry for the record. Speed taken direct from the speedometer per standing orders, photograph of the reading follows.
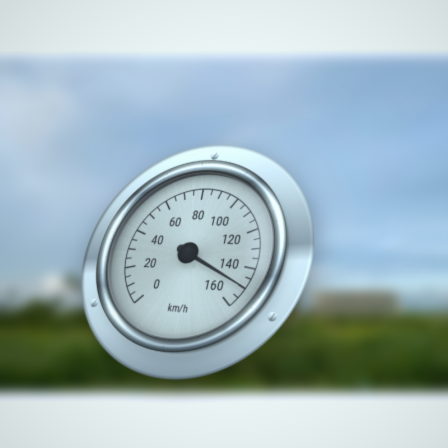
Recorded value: 150 km/h
